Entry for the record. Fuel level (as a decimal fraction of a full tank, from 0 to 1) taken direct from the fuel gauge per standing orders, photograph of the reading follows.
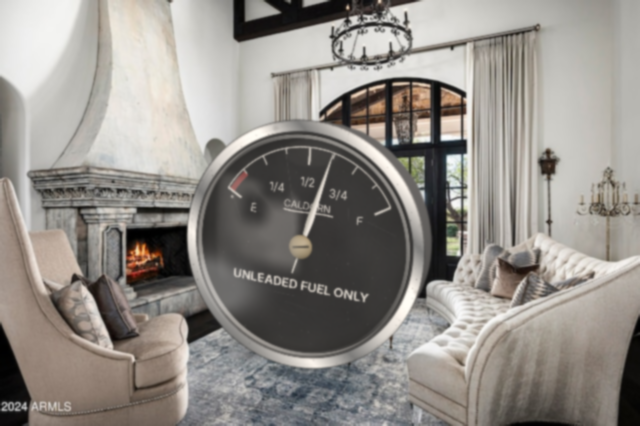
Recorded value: 0.625
